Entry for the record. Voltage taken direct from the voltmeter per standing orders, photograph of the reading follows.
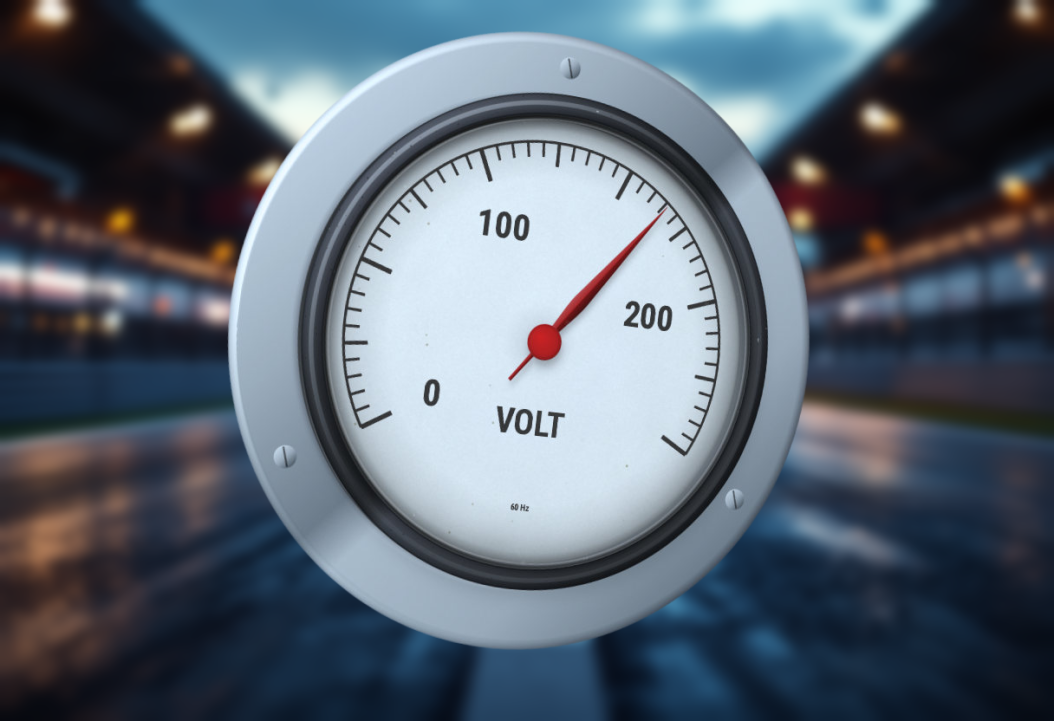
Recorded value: 165 V
